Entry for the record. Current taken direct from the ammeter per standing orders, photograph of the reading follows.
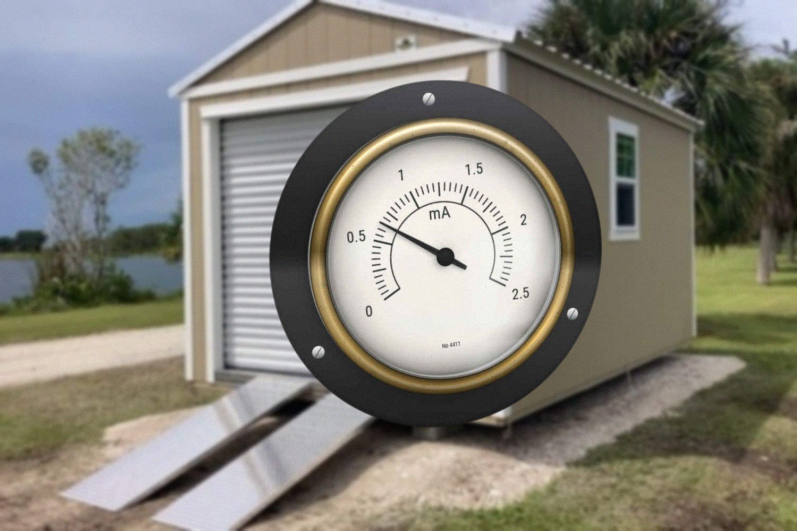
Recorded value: 0.65 mA
